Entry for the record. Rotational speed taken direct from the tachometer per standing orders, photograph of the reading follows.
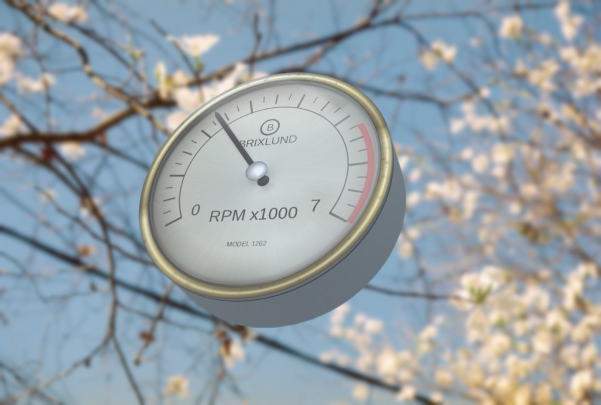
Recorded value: 2375 rpm
